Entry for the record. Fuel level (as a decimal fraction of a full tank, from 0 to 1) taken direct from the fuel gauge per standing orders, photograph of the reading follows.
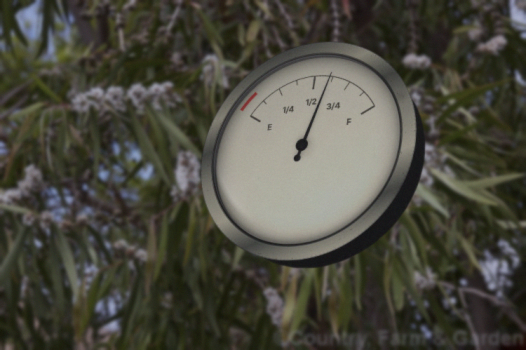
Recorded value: 0.625
